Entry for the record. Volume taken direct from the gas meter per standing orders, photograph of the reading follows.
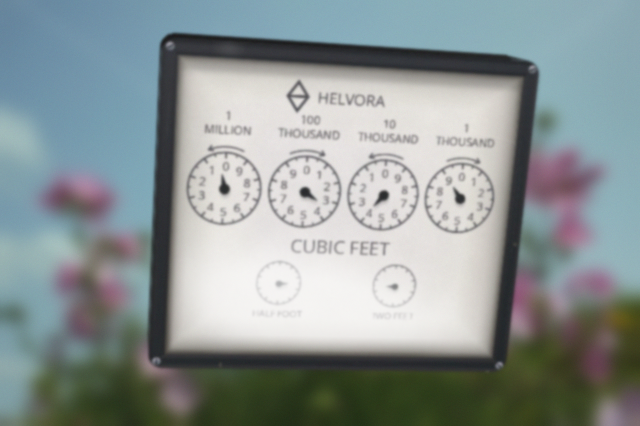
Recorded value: 33900 ft³
